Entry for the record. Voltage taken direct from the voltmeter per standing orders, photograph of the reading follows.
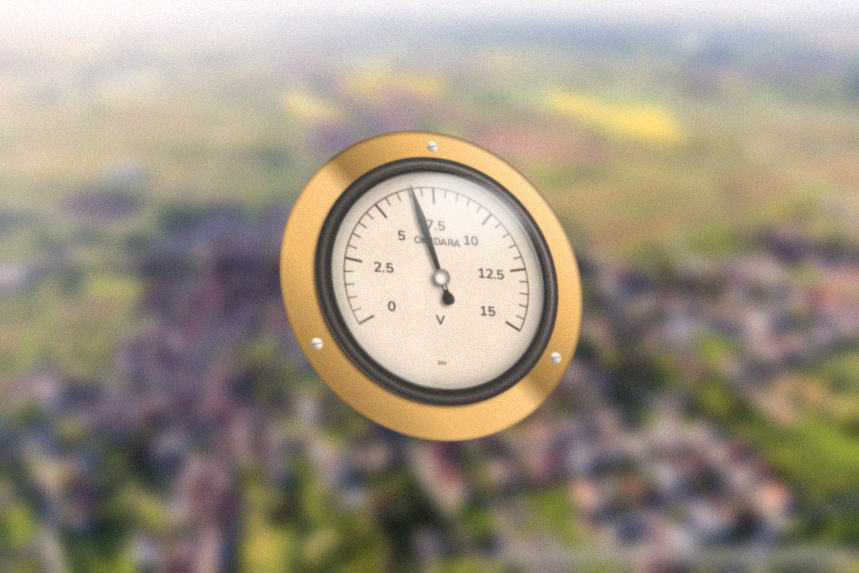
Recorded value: 6.5 V
